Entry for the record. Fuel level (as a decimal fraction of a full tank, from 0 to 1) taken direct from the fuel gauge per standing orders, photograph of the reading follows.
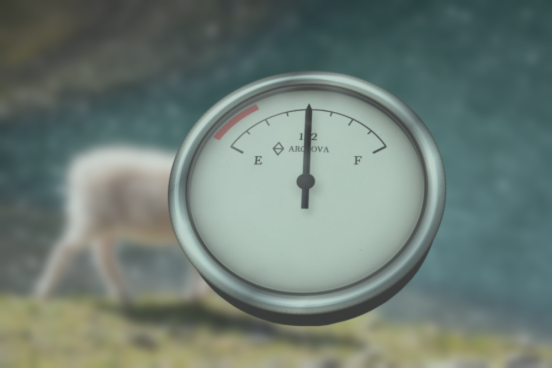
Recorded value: 0.5
